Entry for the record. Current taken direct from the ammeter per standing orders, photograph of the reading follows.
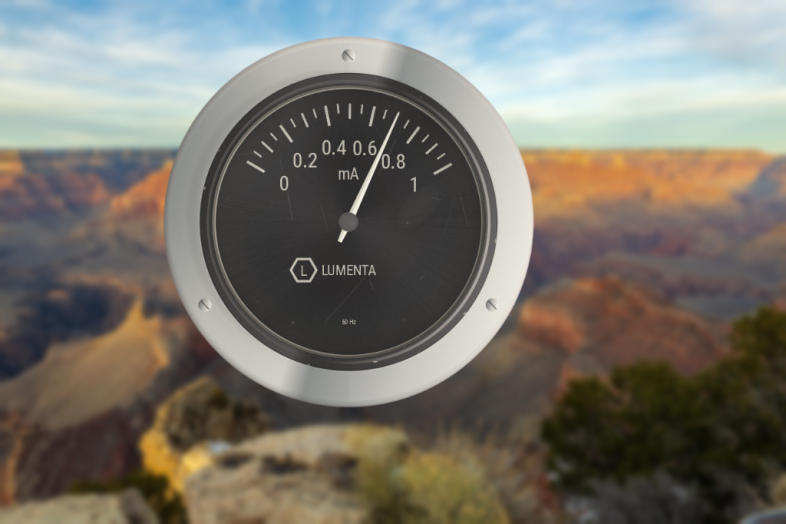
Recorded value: 0.7 mA
